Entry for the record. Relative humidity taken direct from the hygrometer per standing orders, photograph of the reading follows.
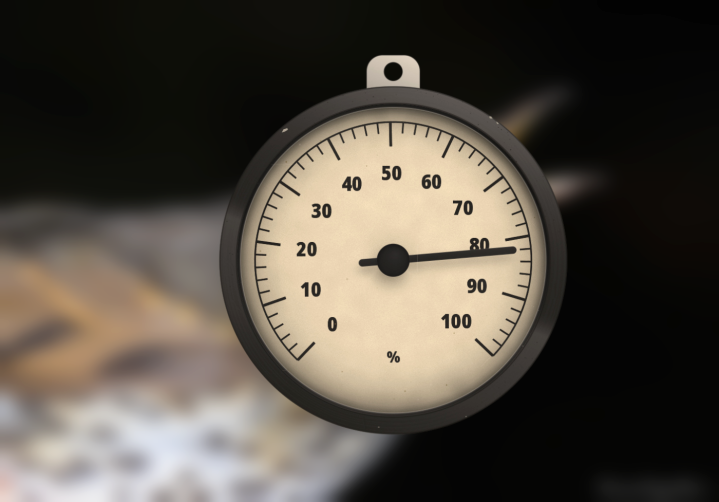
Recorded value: 82 %
